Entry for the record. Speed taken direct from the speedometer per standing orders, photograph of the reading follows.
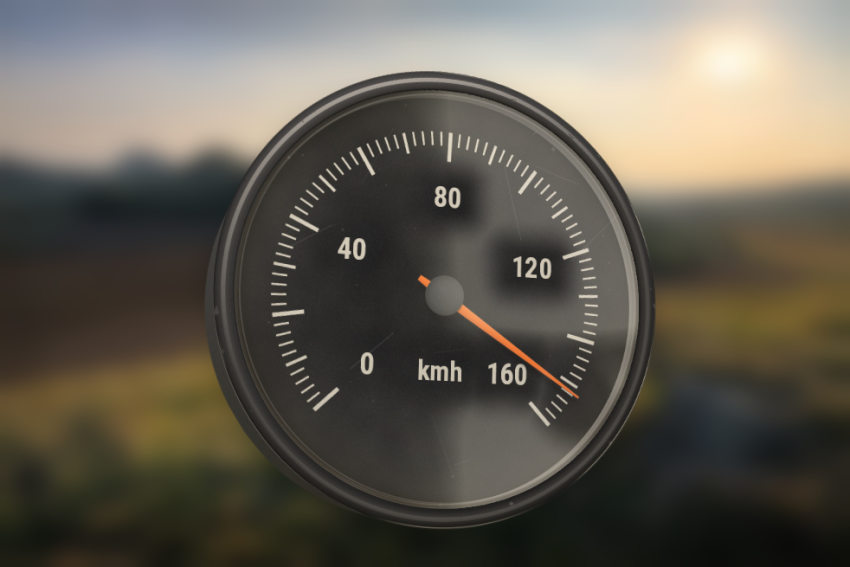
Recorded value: 152 km/h
